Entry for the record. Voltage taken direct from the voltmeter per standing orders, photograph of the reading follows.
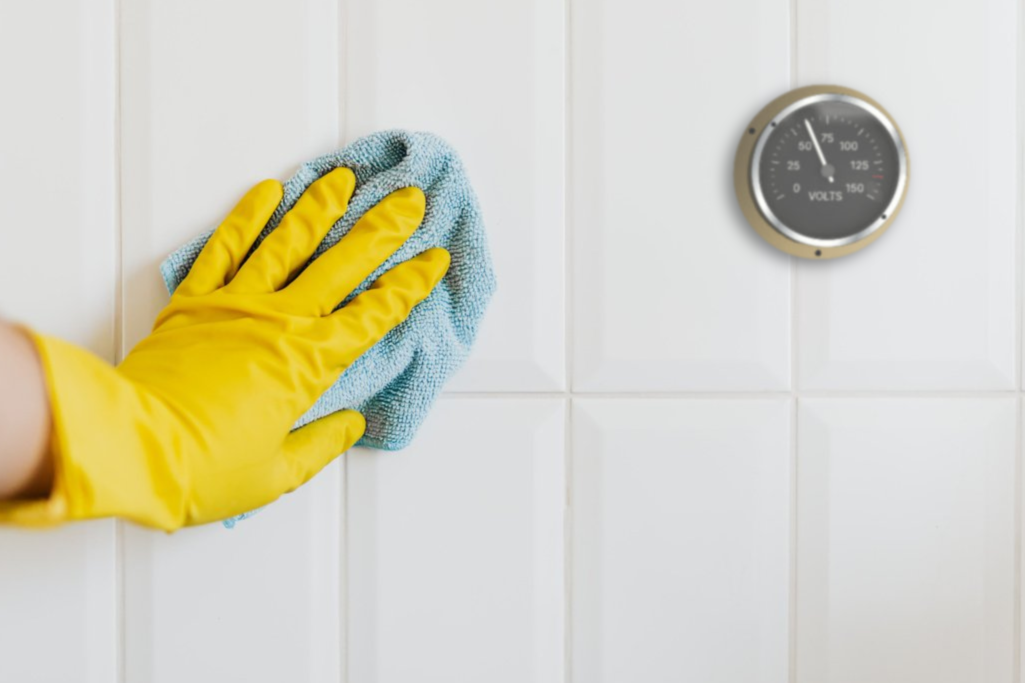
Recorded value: 60 V
